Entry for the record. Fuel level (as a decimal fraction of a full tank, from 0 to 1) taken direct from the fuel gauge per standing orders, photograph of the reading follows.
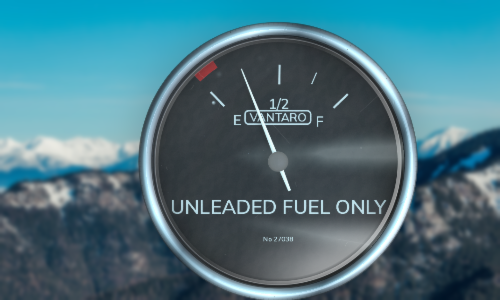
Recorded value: 0.25
